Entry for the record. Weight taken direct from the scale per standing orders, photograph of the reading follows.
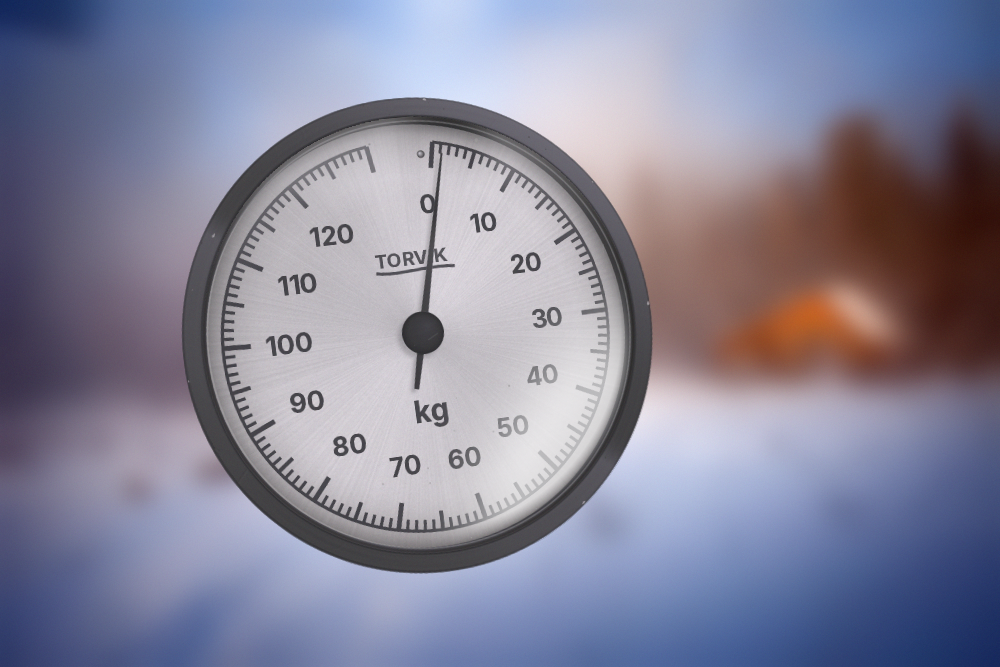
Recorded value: 1 kg
